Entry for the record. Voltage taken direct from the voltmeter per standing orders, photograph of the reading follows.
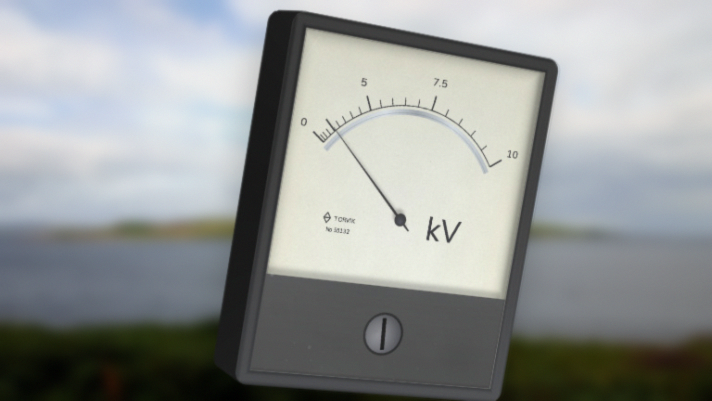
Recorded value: 2.5 kV
